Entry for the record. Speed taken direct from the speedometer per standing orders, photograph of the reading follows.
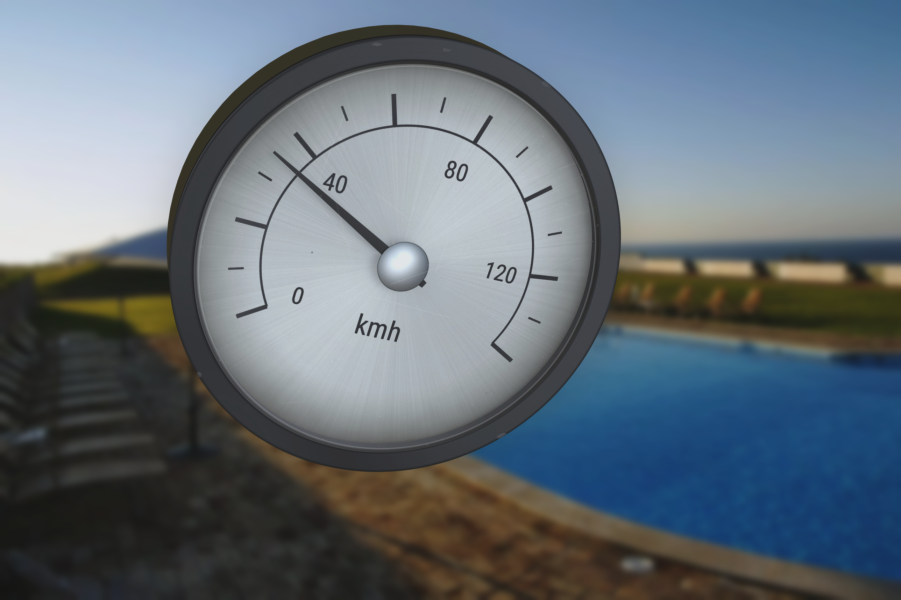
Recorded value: 35 km/h
